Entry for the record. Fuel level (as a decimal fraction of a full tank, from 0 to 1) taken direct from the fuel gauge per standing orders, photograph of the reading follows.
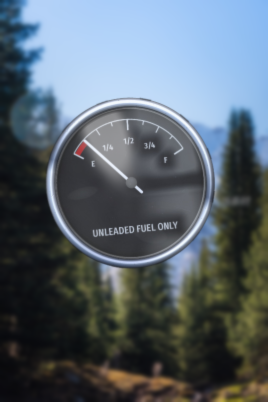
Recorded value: 0.125
